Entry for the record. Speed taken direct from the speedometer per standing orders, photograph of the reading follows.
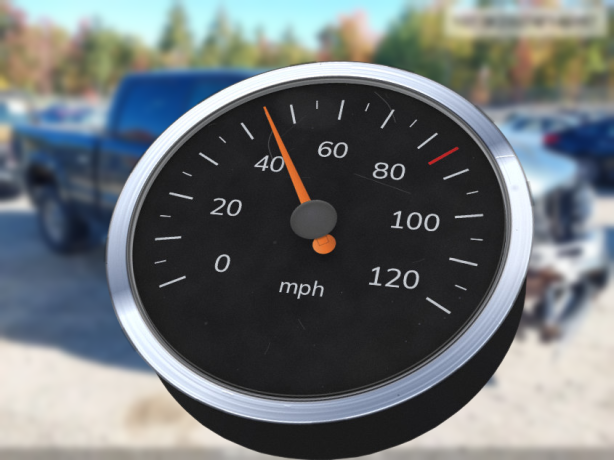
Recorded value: 45 mph
